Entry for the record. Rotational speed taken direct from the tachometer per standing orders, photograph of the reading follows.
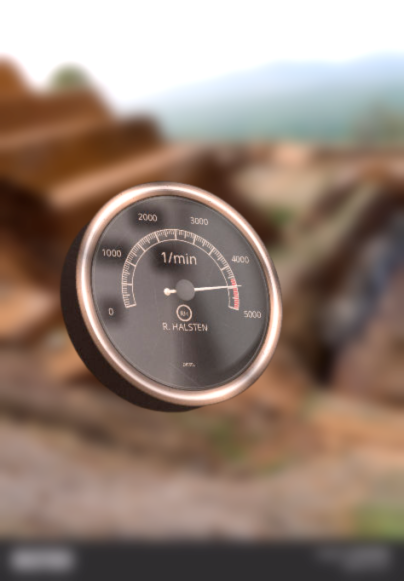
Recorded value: 4500 rpm
